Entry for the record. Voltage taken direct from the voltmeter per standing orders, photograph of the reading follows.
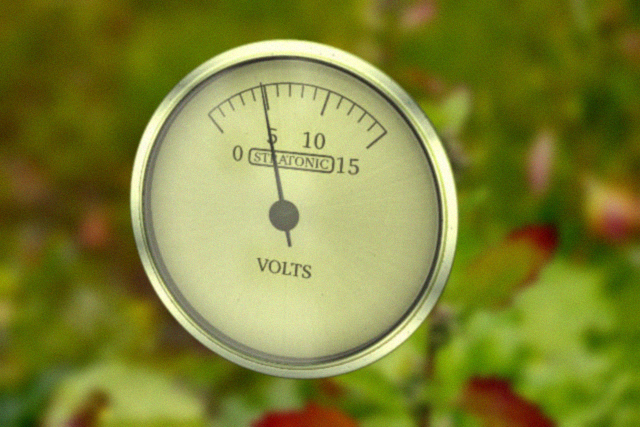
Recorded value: 5 V
